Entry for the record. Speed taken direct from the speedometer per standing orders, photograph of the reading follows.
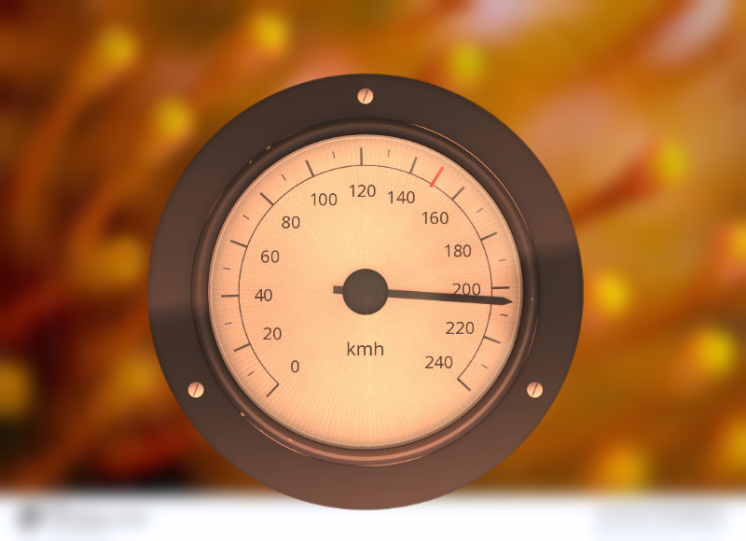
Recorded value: 205 km/h
